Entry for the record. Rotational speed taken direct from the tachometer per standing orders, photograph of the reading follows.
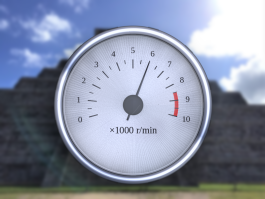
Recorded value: 6000 rpm
